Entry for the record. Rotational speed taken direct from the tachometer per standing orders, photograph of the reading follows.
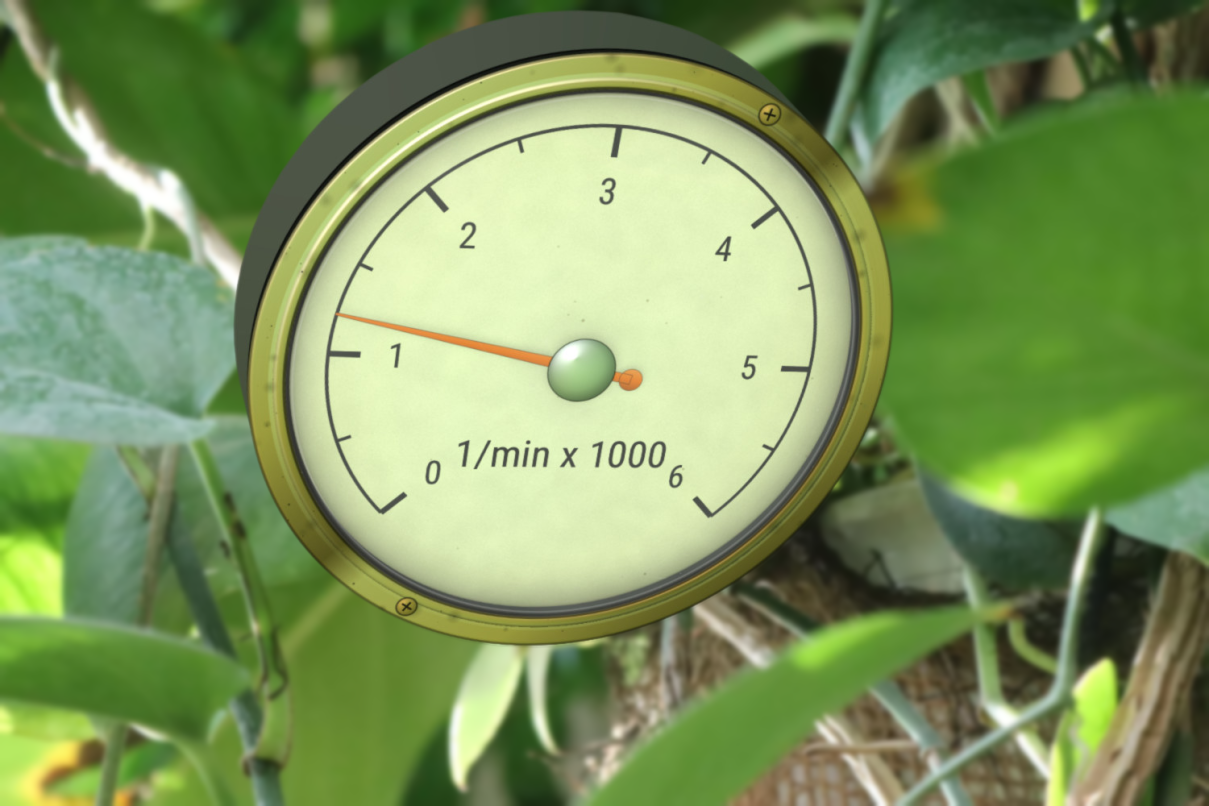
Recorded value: 1250 rpm
